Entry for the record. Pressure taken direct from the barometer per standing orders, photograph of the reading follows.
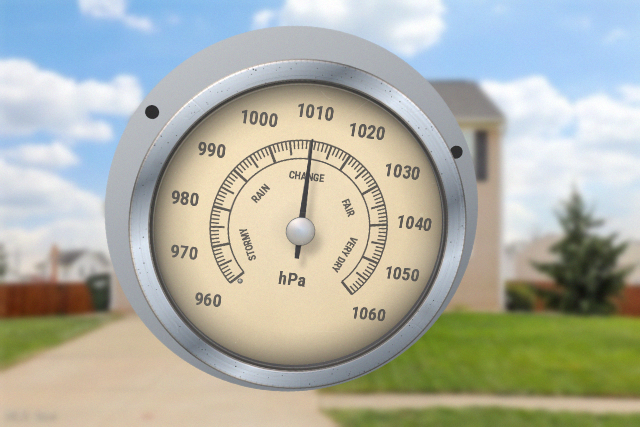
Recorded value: 1010 hPa
